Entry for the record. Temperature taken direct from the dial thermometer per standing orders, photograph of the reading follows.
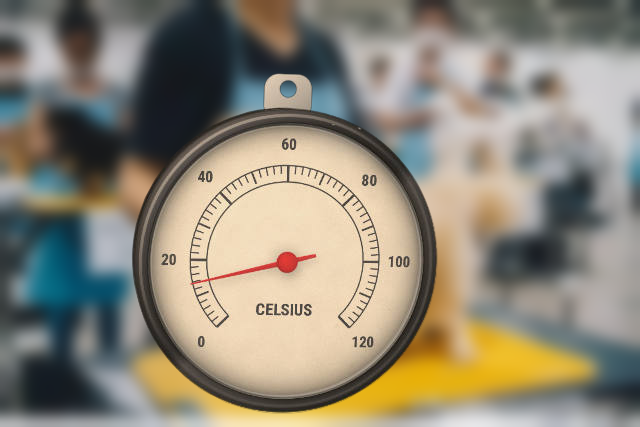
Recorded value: 14 °C
